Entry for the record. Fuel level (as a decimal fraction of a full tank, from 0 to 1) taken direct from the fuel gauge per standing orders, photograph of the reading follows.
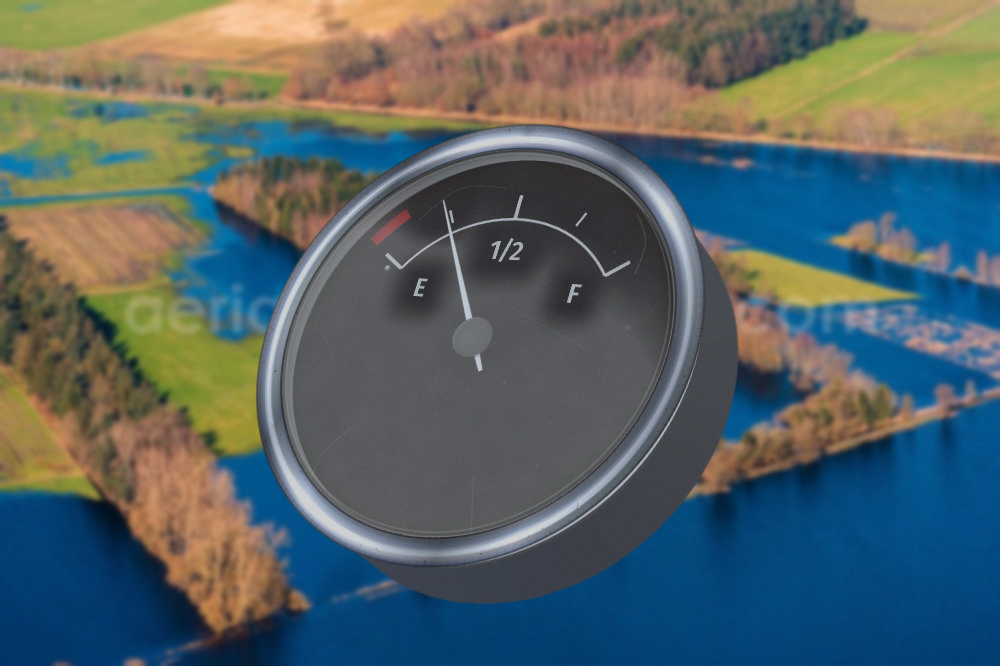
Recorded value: 0.25
